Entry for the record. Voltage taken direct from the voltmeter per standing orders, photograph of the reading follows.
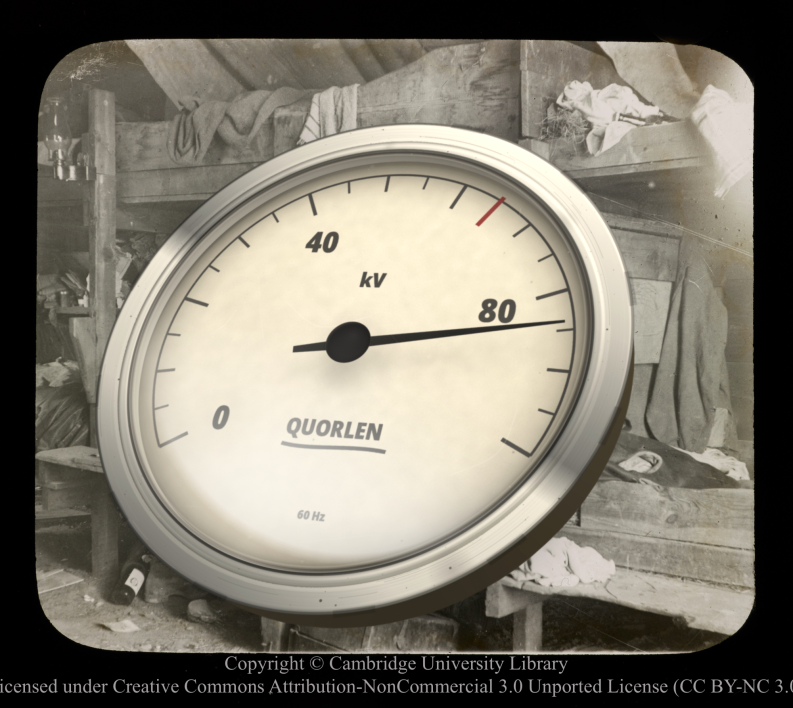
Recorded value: 85 kV
